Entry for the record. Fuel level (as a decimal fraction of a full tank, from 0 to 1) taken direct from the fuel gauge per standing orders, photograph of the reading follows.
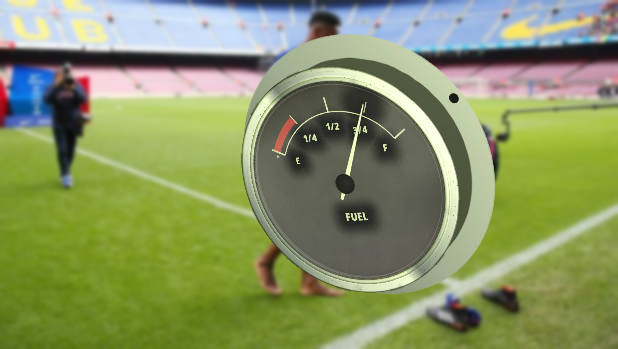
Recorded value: 0.75
